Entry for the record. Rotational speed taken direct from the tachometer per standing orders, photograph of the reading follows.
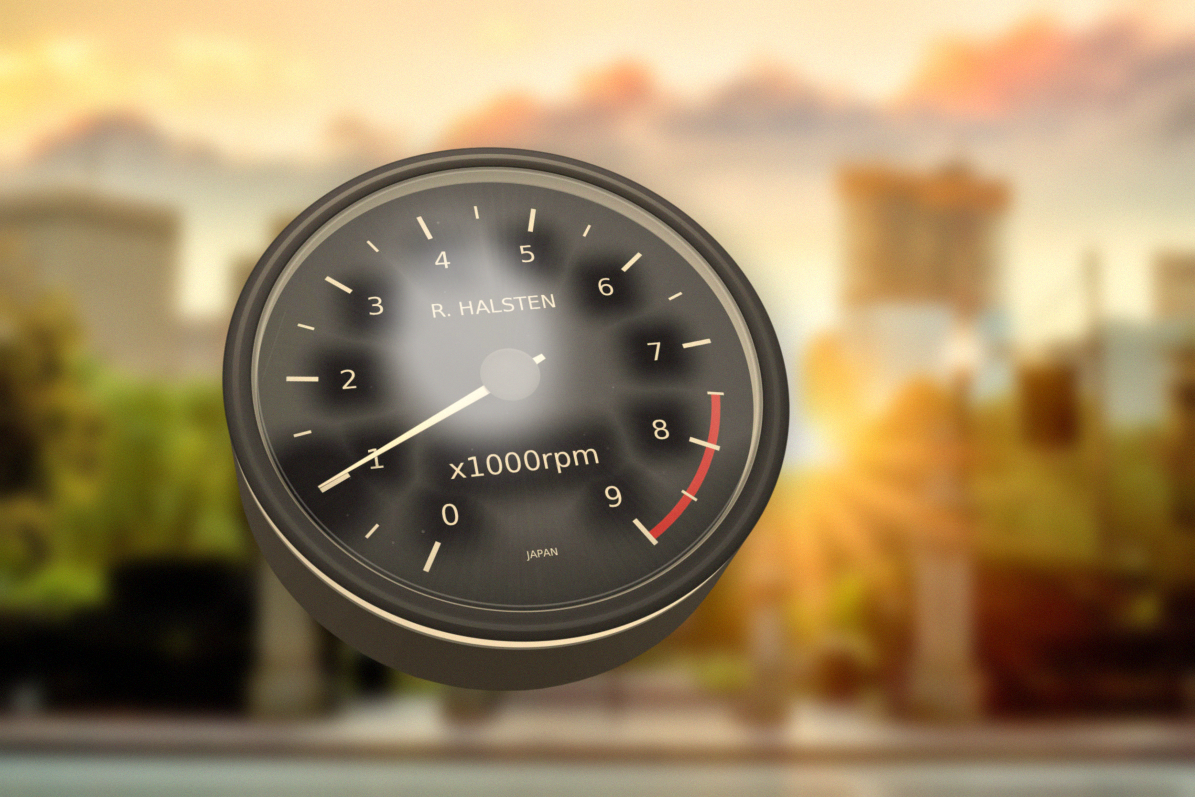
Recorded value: 1000 rpm
